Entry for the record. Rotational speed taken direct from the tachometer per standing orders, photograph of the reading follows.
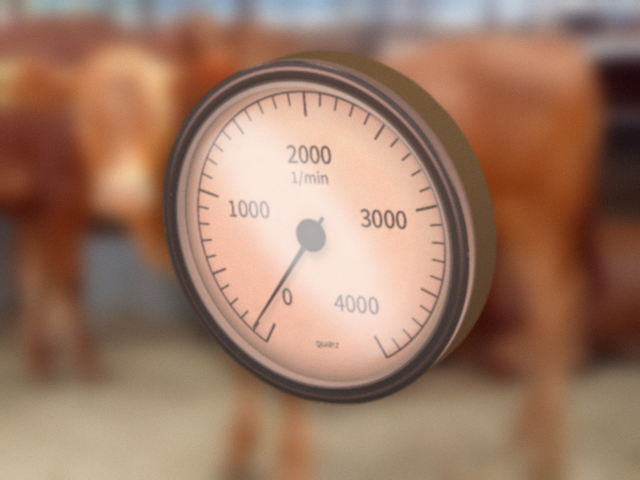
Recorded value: 100 rpm
